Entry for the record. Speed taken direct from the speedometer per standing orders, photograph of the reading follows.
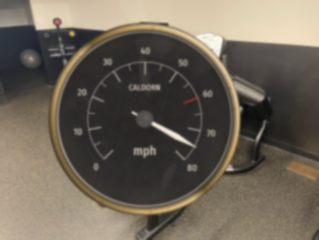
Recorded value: 75 mph
